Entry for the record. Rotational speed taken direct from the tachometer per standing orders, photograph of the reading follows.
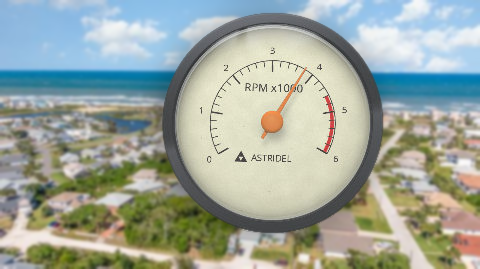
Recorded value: 3800 rpm
